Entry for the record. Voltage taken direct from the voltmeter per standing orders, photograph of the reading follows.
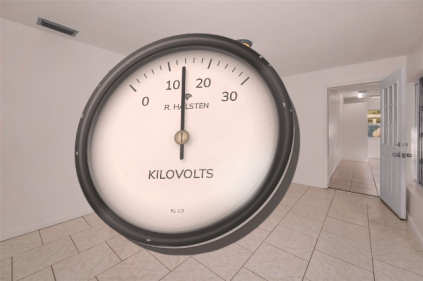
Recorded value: 14 kV
